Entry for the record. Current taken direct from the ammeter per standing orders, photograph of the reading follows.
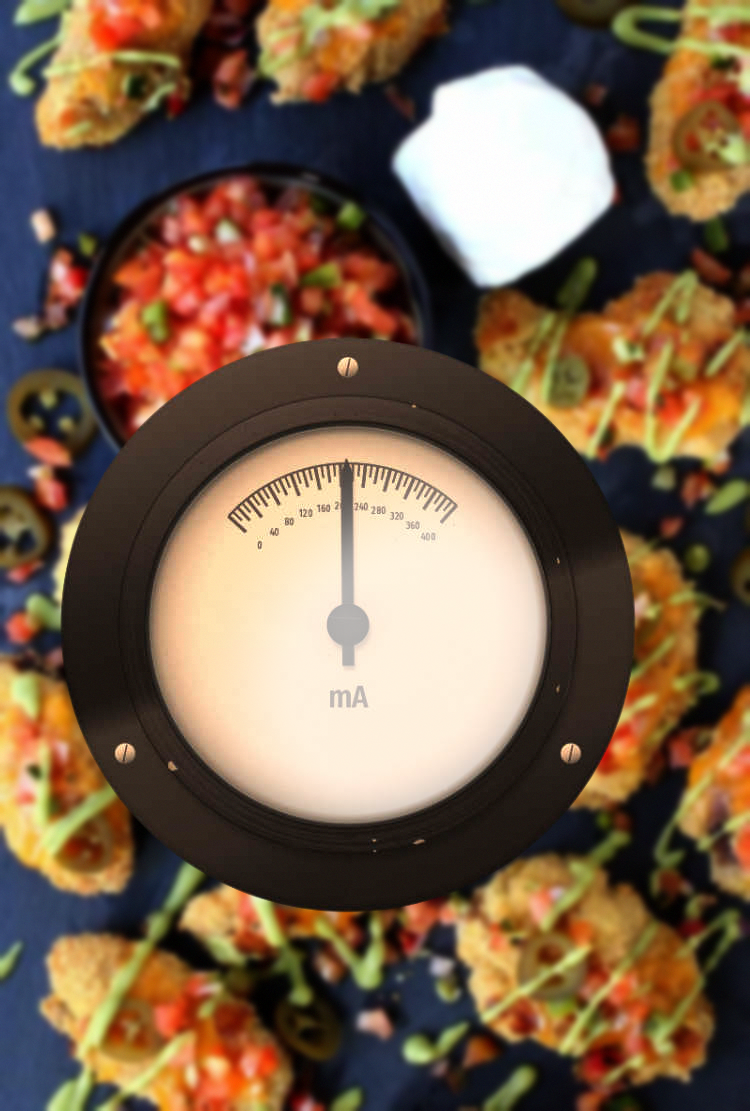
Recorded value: 210 mA
